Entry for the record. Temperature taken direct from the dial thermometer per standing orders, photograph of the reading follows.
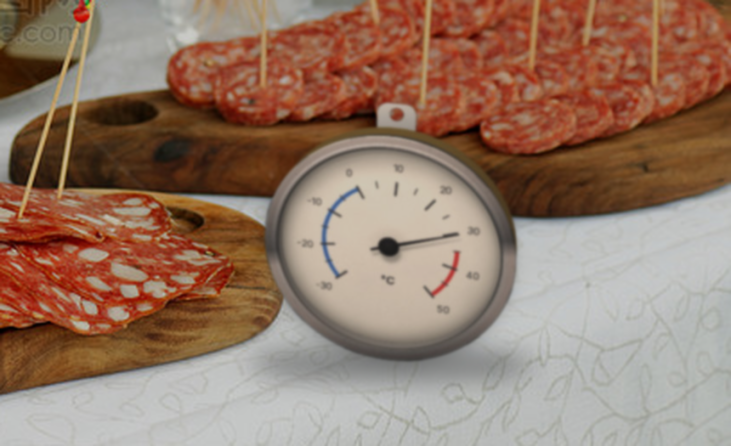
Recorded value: 30 °C
